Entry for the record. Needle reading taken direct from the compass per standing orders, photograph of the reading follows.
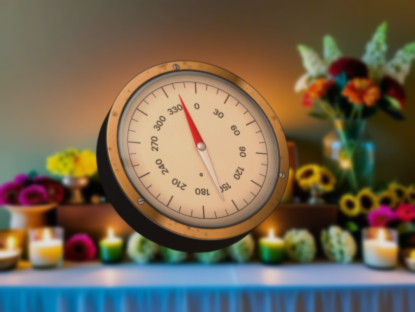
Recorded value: 340 °
